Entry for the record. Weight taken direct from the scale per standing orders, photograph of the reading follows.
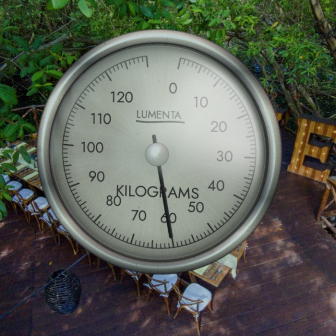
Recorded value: 60 kg
